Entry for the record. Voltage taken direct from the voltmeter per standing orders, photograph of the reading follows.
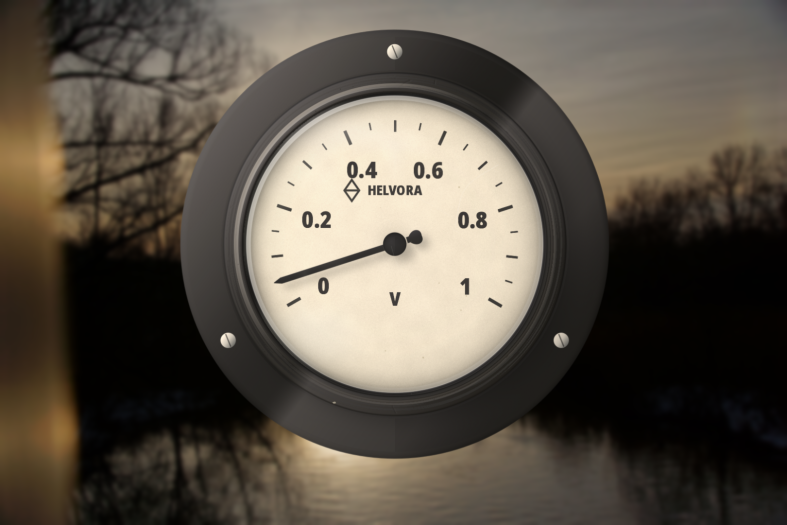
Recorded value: 0.05 V
